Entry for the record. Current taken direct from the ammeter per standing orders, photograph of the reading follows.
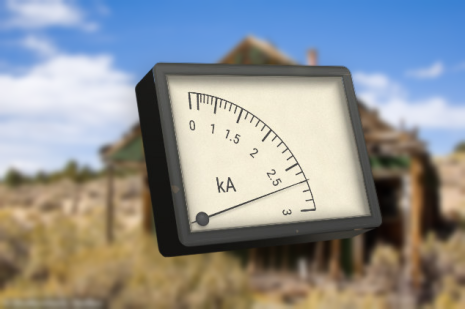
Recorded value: 2.7 kA
